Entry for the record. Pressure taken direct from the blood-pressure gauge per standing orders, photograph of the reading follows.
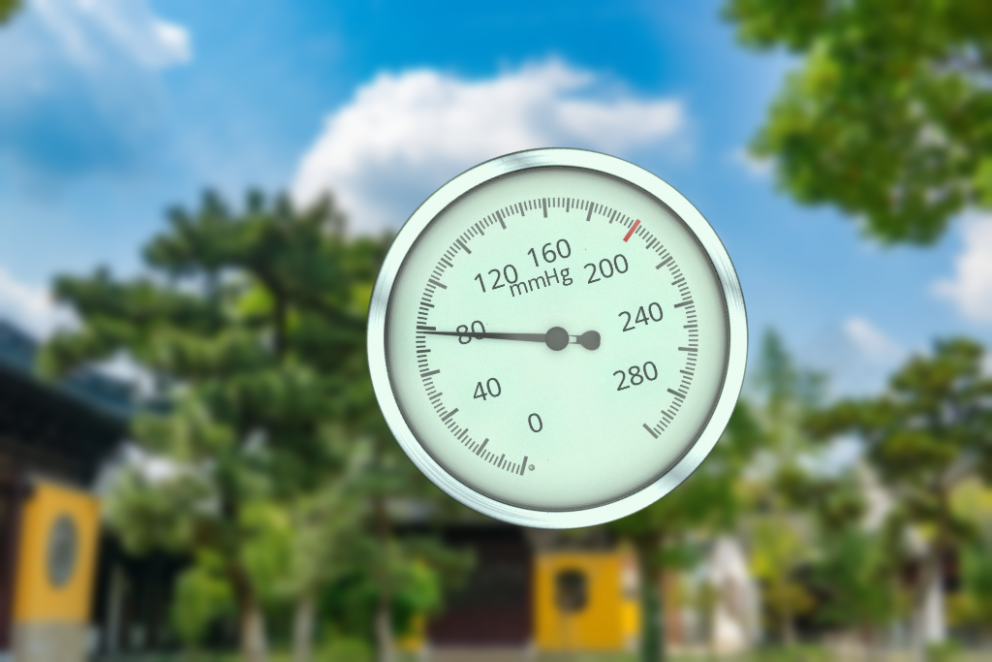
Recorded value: 78 mmHg
